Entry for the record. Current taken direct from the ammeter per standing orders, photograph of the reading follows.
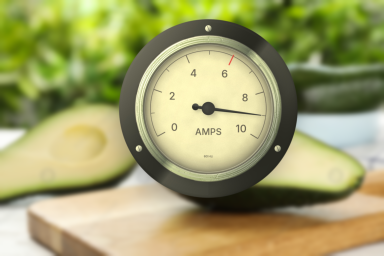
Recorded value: 9 A
